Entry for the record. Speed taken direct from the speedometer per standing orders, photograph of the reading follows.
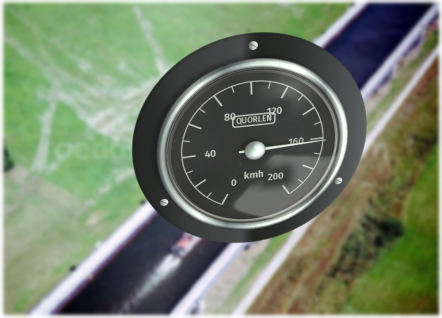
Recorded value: 160 km/h
